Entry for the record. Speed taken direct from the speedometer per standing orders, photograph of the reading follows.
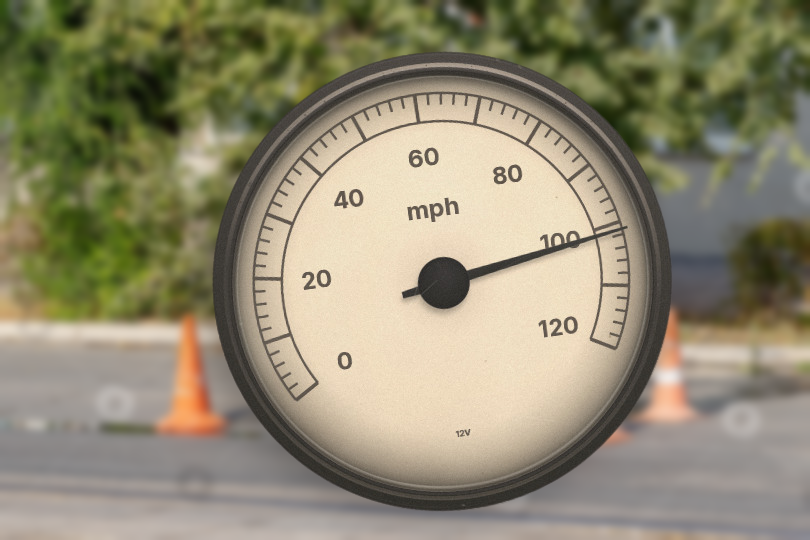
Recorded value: 101 mph
